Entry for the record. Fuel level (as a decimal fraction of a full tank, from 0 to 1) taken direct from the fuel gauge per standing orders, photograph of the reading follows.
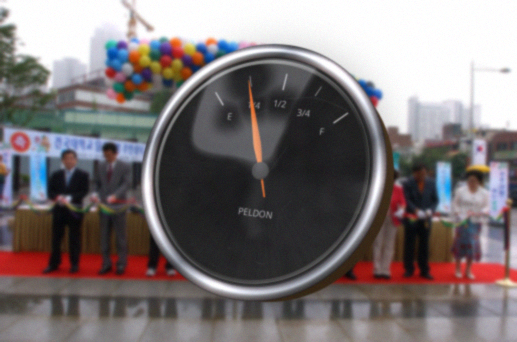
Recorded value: 0.25
